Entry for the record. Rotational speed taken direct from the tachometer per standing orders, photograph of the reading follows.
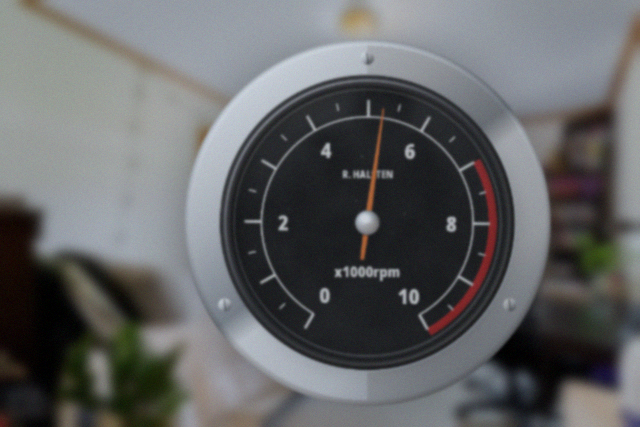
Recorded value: 5250 rpm
